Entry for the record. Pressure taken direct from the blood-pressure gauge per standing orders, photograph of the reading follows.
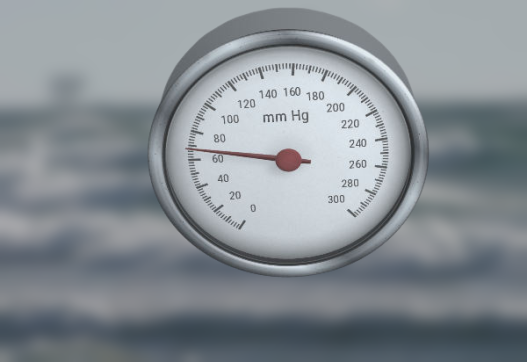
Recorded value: 70 mmHg
